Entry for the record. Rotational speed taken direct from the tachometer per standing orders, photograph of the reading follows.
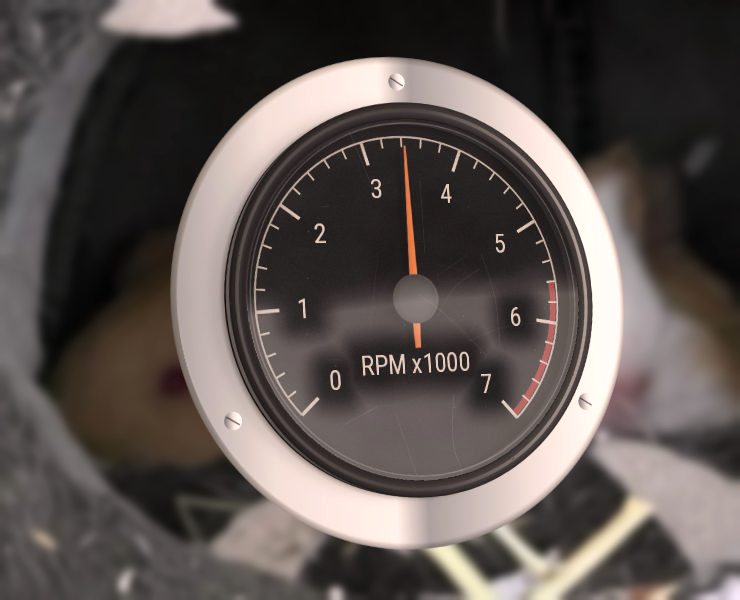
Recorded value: 3400 rpm
